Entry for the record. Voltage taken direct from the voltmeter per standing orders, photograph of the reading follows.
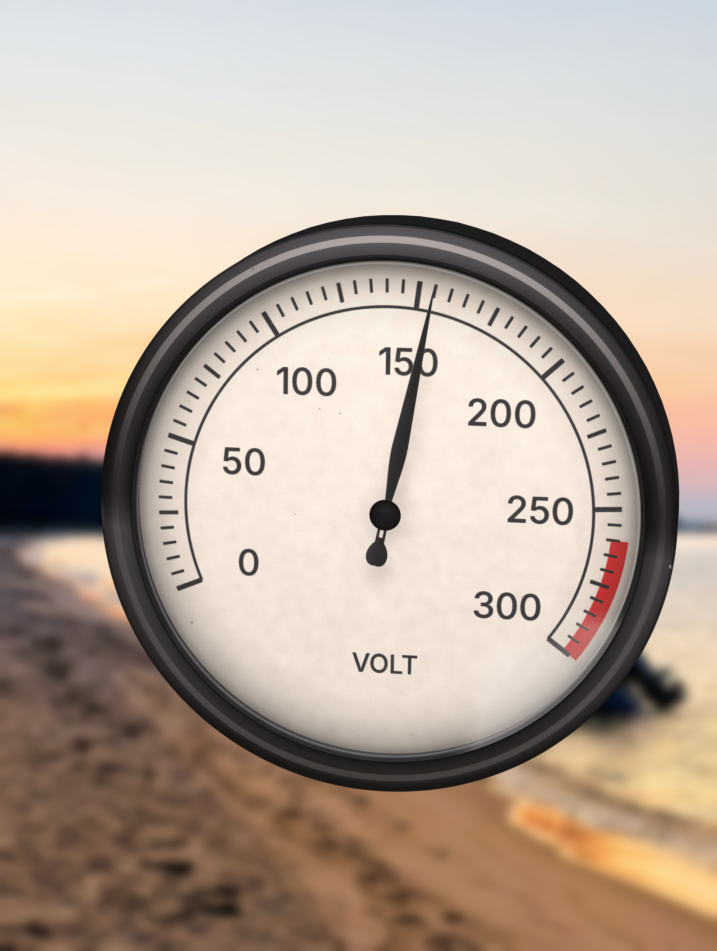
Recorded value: 155 V
